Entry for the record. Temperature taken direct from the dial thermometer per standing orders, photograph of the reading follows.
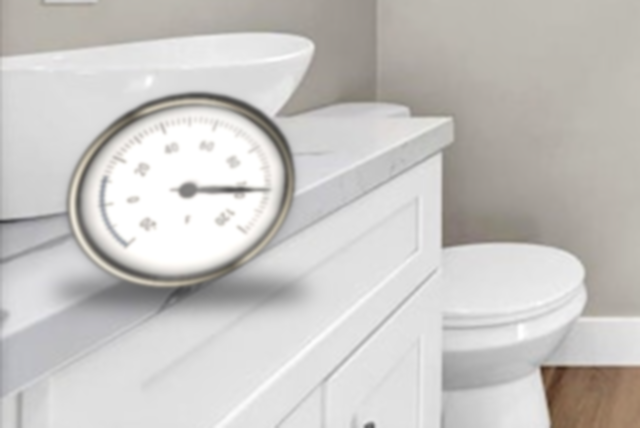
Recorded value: 100 °F
